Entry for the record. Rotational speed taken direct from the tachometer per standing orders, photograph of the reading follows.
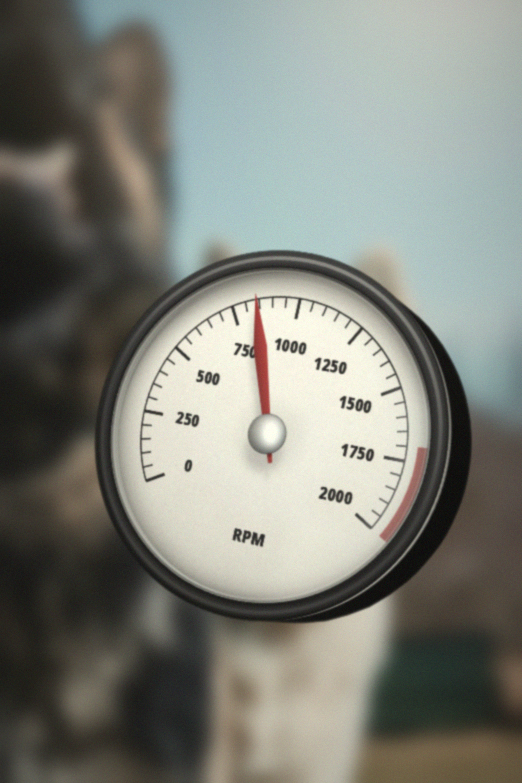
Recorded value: 850 rpm
